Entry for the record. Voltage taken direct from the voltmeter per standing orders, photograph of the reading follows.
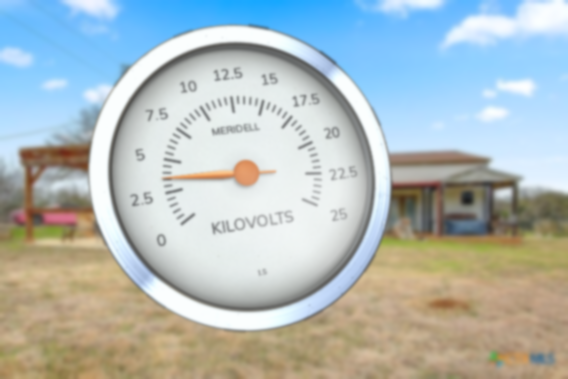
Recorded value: 3.5 kV
